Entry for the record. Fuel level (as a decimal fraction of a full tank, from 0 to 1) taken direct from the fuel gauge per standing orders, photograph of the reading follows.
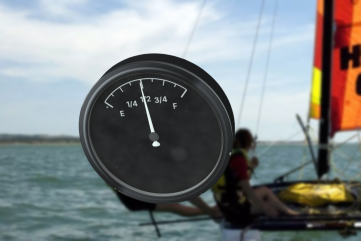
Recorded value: 0.5
